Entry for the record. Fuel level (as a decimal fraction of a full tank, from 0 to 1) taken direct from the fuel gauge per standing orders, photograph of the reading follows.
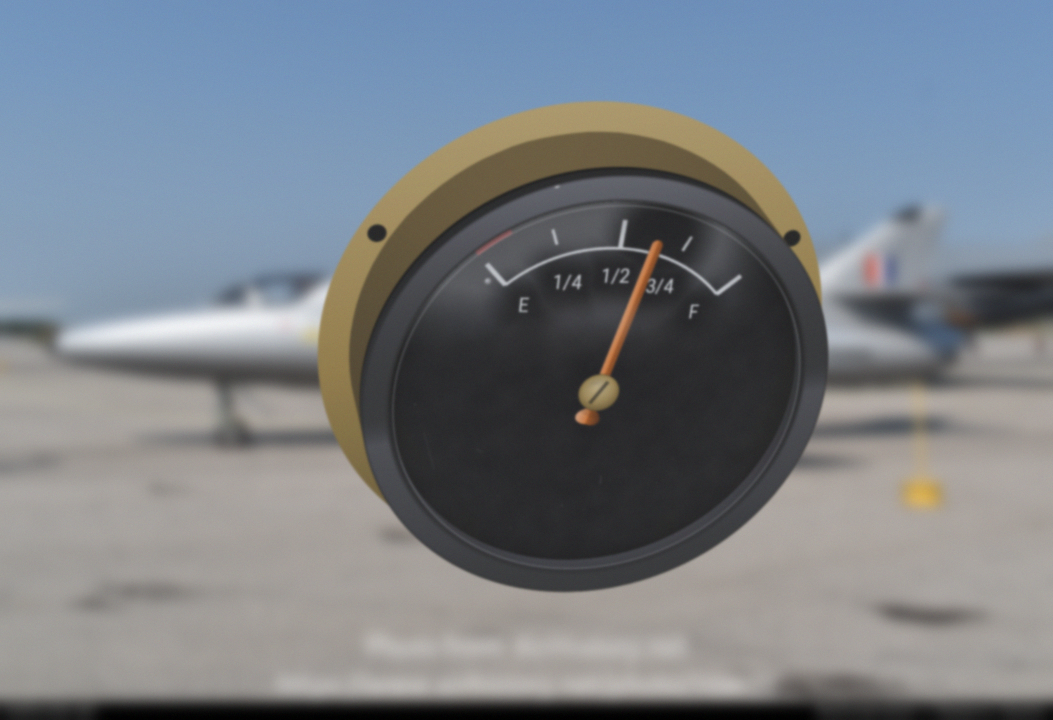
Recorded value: 0.625
